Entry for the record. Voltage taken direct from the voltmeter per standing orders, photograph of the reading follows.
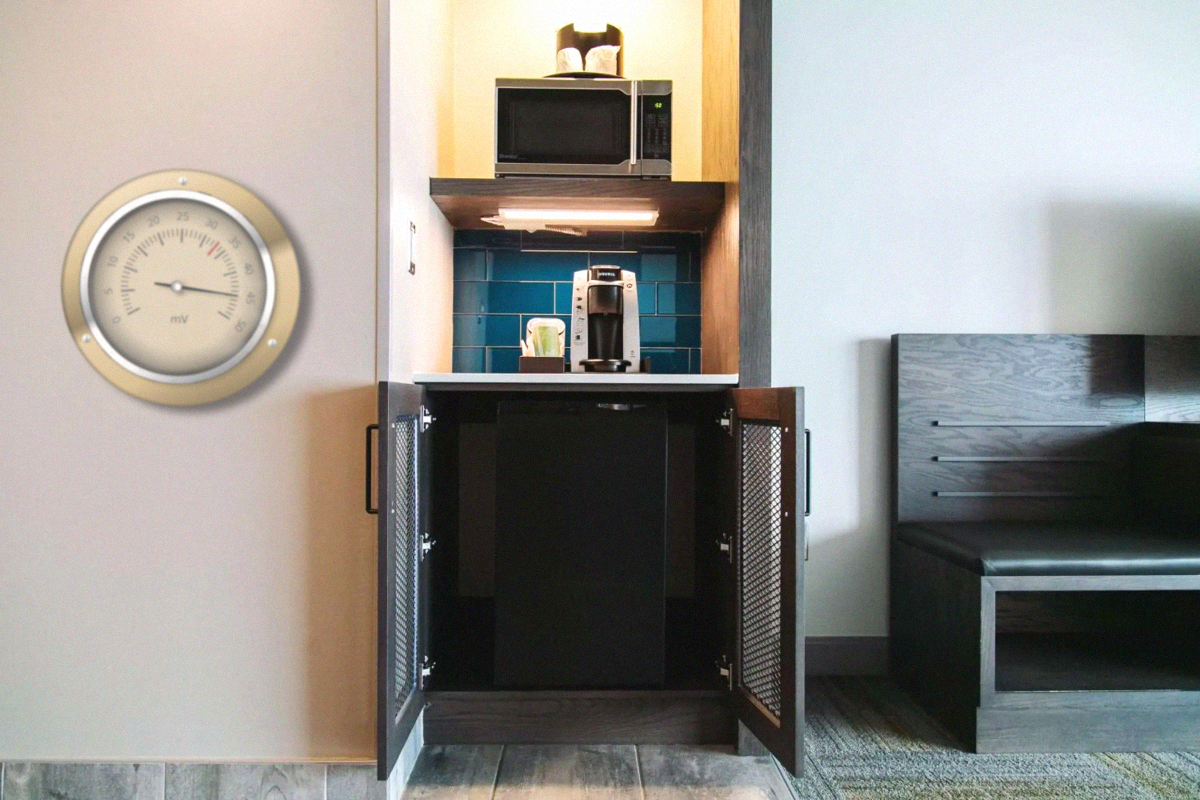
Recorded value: 45 mV
